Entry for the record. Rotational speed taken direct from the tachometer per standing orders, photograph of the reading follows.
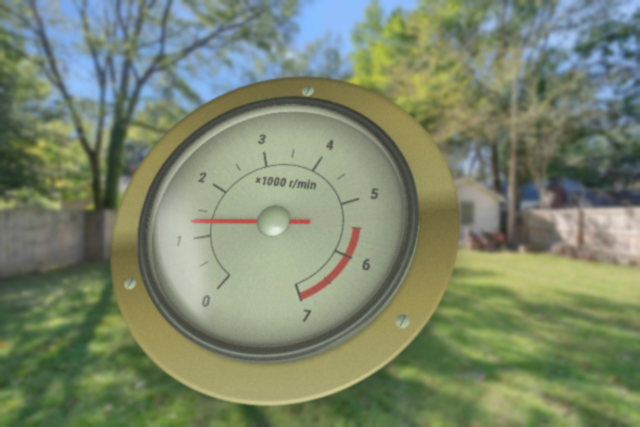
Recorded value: 1250 rpm
